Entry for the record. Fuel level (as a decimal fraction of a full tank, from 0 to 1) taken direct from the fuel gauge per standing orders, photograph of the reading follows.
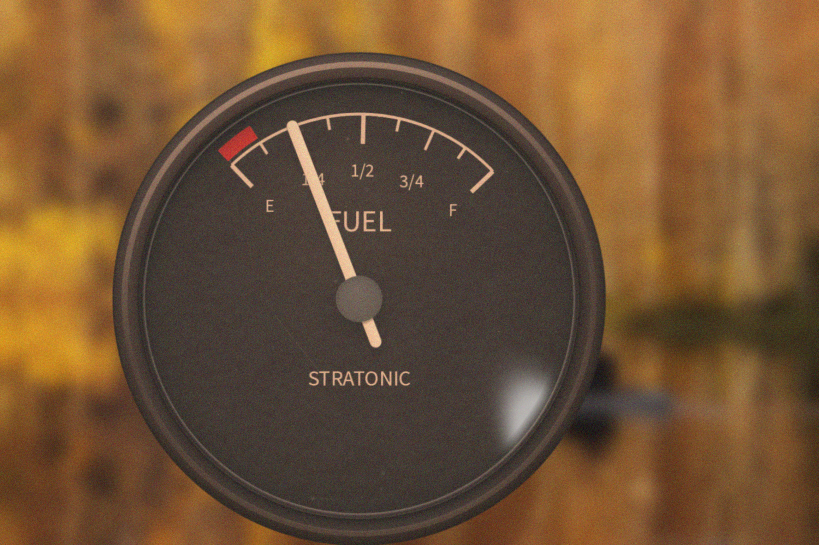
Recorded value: 0.25
